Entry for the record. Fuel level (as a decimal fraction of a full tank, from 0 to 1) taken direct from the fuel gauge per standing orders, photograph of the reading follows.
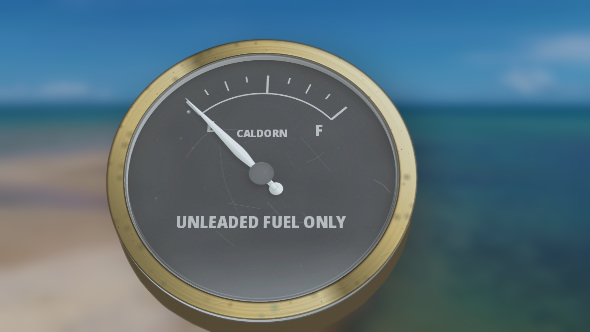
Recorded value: 0
